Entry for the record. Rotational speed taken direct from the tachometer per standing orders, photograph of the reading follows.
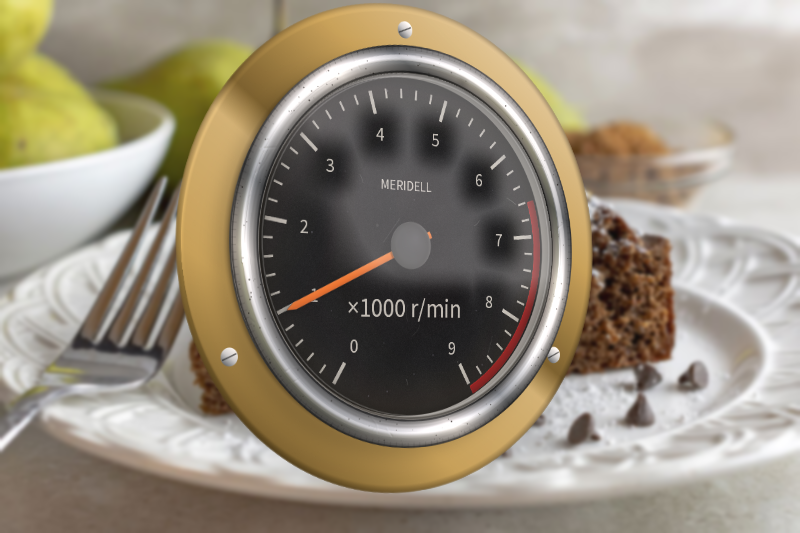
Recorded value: 1000 rpm
